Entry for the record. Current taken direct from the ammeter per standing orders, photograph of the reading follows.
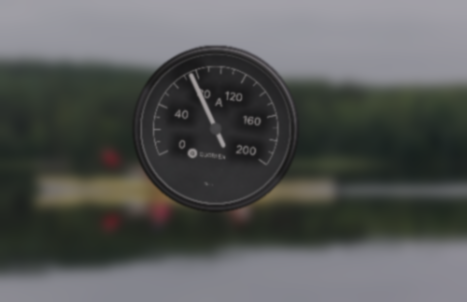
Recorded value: 75 A
